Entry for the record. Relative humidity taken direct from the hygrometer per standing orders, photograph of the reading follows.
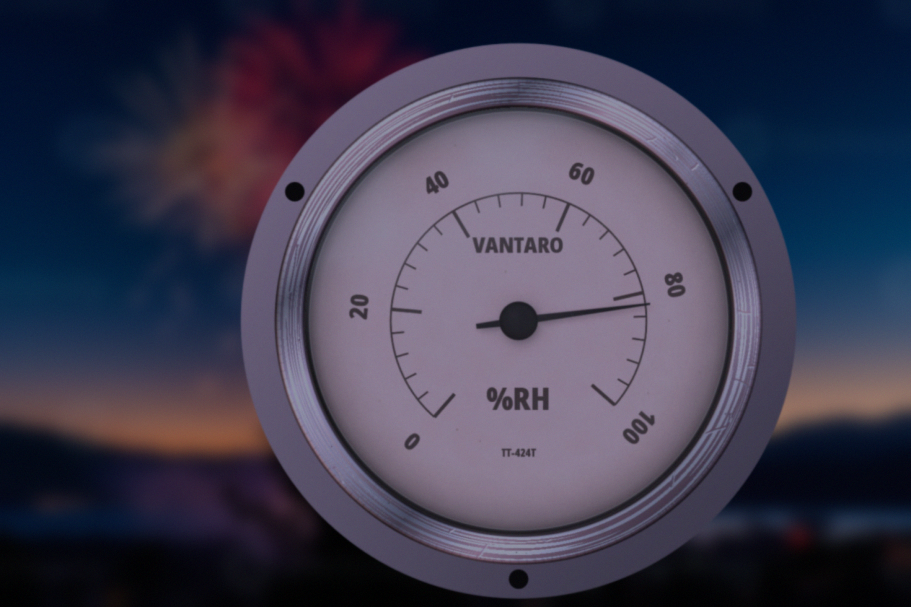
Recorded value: 82 %
